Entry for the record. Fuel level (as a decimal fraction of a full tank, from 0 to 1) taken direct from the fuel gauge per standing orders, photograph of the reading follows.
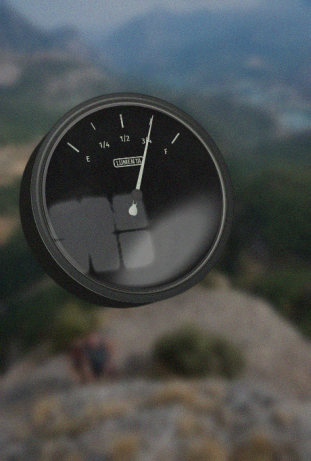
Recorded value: 0.75
